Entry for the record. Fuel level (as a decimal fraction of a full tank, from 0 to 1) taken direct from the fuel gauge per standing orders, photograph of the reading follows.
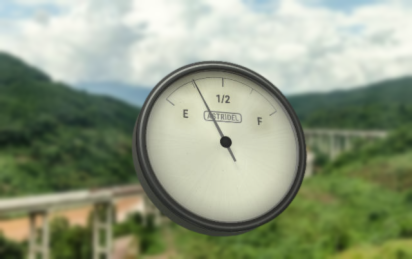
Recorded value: 0.25
